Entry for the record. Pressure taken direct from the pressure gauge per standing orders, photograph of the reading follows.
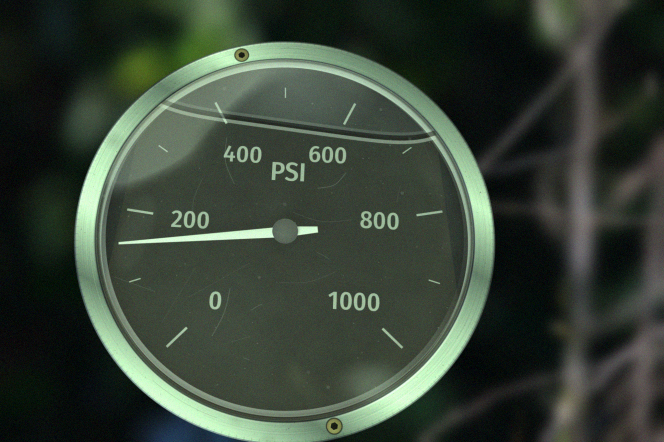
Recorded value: 150 psi
